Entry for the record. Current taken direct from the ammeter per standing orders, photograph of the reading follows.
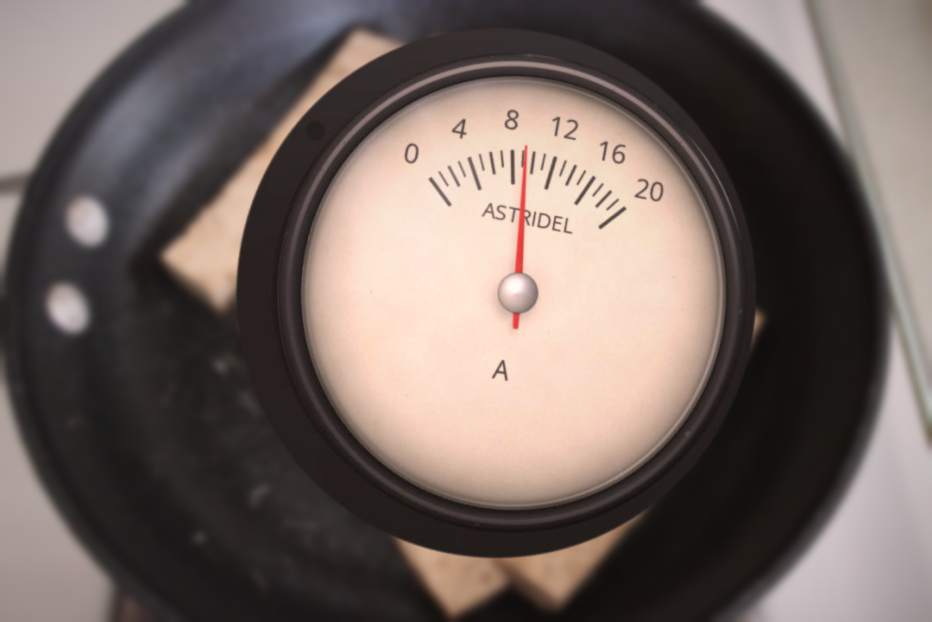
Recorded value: 9 A
